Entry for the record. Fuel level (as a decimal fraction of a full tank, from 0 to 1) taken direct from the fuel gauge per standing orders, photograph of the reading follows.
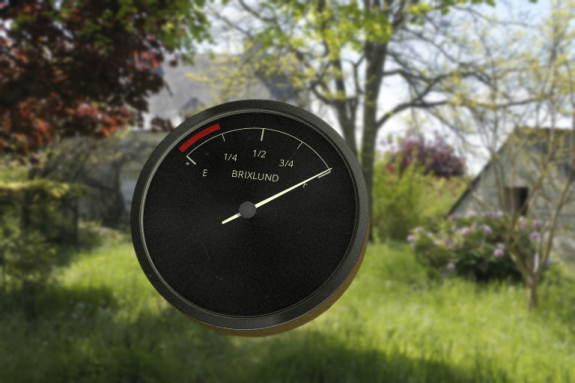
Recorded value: 1
